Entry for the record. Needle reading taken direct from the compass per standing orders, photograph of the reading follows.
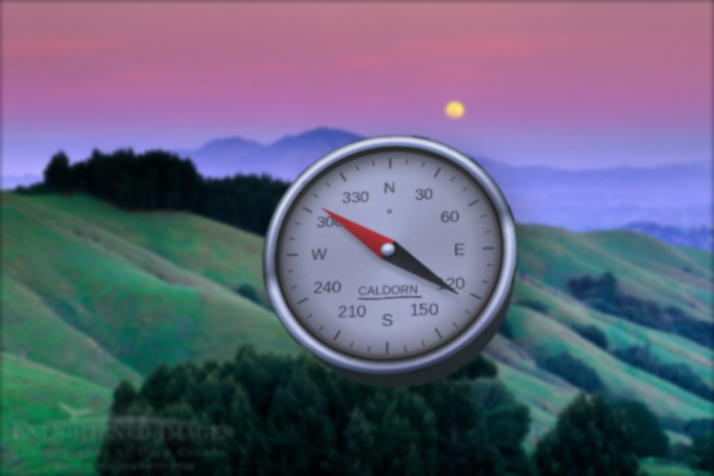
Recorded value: 305 °
